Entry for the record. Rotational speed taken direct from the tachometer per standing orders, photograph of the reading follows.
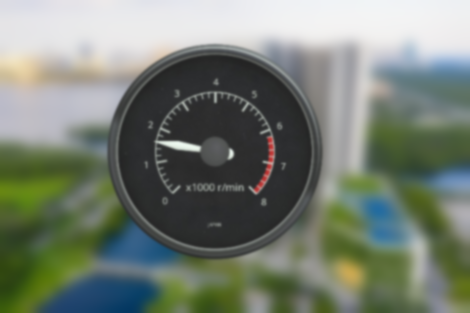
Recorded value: 1600 rpm
